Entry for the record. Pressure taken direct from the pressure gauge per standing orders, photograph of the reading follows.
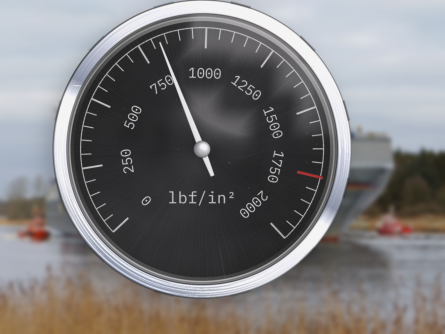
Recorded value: 825 psi
